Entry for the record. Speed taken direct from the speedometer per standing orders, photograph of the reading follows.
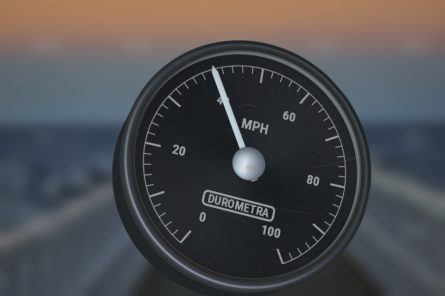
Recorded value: 40 mph
